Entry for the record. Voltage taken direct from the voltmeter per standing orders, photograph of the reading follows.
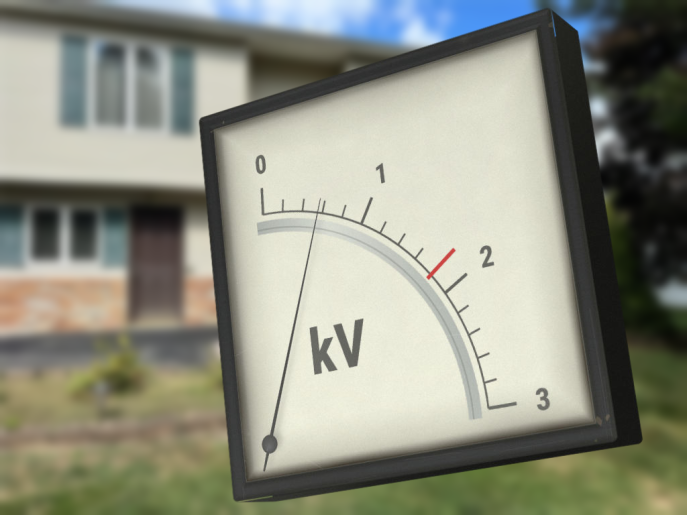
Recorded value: 0.6 kV
